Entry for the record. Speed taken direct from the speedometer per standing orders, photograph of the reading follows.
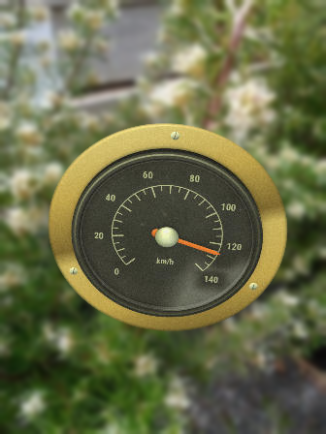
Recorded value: 125 km/h
